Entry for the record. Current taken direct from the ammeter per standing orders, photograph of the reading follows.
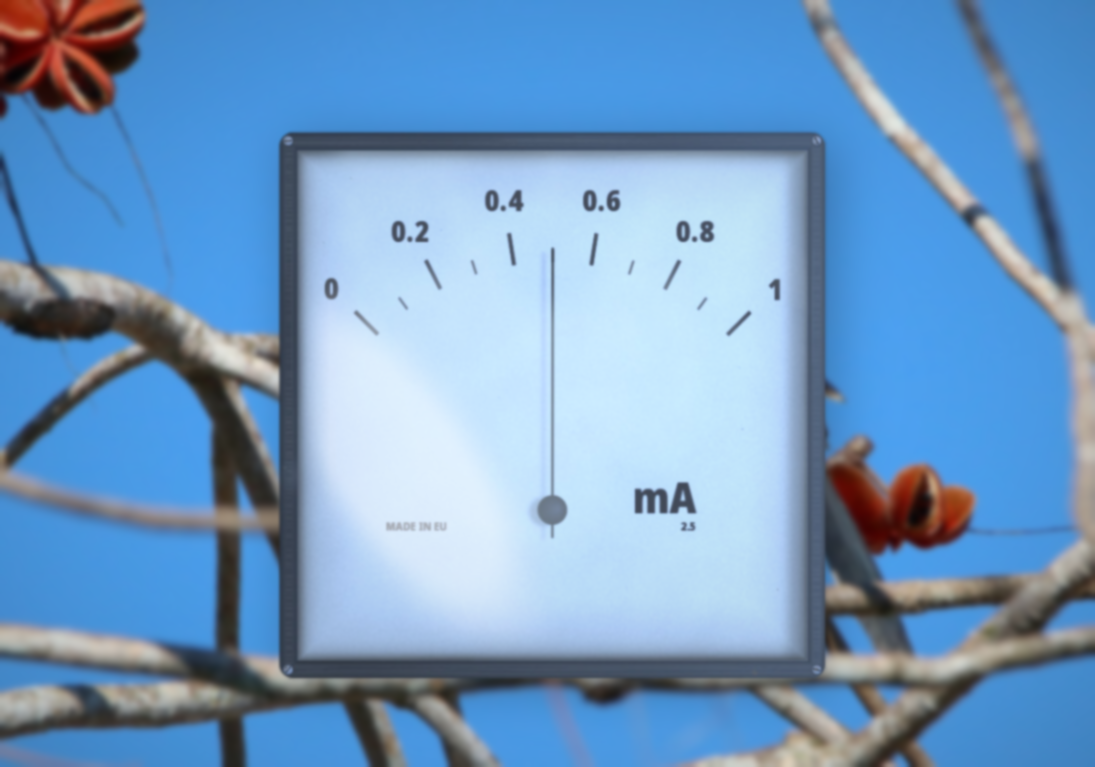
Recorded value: 0.5 mA
